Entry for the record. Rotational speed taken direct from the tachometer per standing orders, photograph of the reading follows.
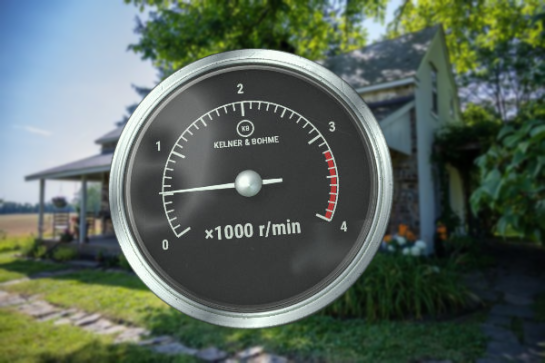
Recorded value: 500 rpm
